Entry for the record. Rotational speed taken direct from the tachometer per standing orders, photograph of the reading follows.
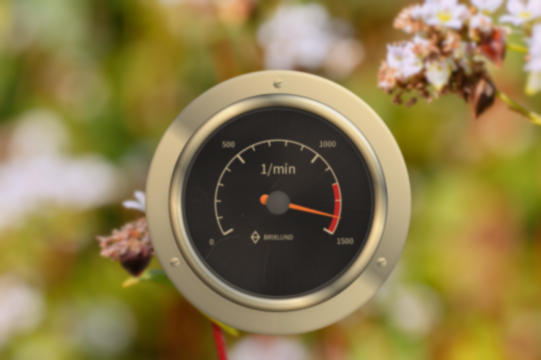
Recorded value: 1400 rpm
